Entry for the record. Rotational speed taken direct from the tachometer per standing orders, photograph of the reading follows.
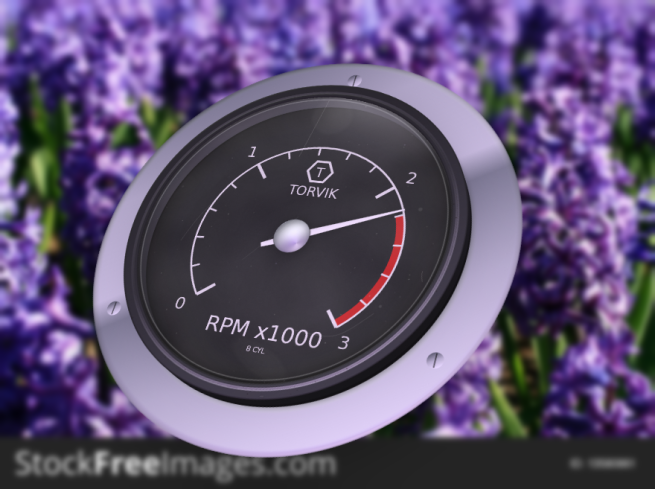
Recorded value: 2200 rpm
